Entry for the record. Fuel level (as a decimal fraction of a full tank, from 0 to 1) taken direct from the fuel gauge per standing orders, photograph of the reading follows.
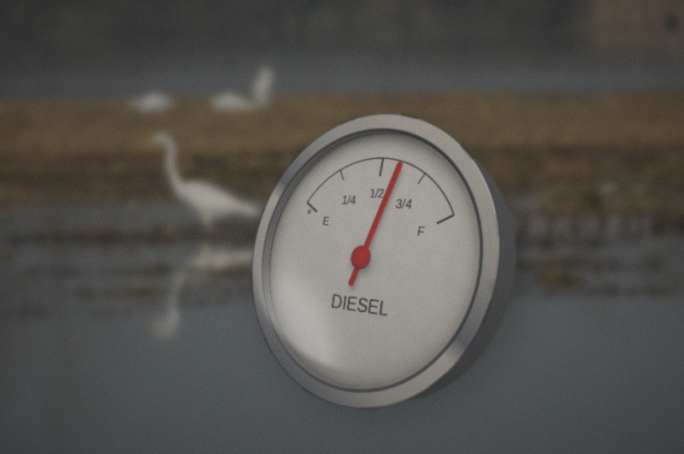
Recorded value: 0.625
